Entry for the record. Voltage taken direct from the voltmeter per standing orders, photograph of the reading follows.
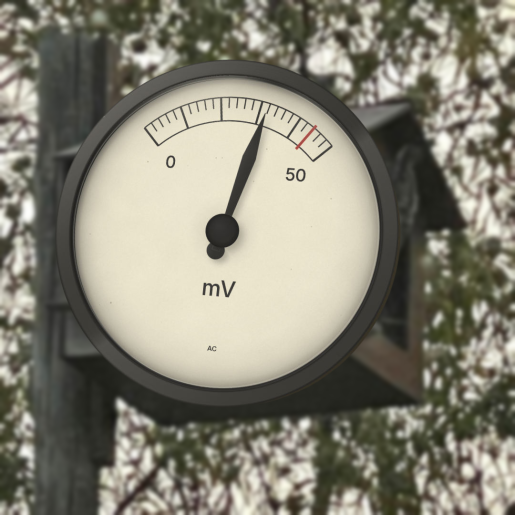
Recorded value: 32 mV
